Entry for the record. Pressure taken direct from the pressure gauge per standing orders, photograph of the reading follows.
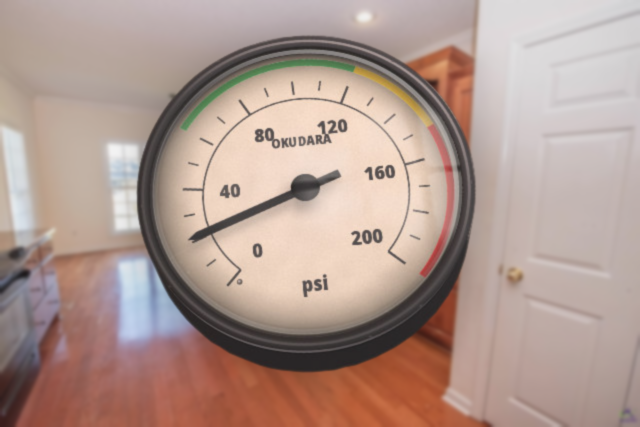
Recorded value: 20 psi
